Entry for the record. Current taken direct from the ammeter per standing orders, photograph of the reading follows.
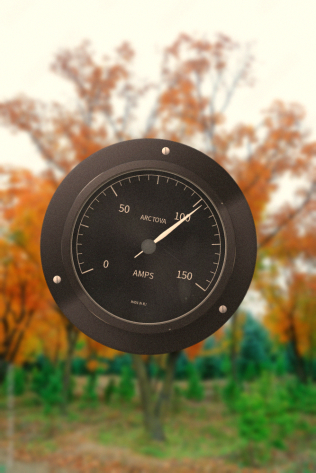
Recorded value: 102.5 A
